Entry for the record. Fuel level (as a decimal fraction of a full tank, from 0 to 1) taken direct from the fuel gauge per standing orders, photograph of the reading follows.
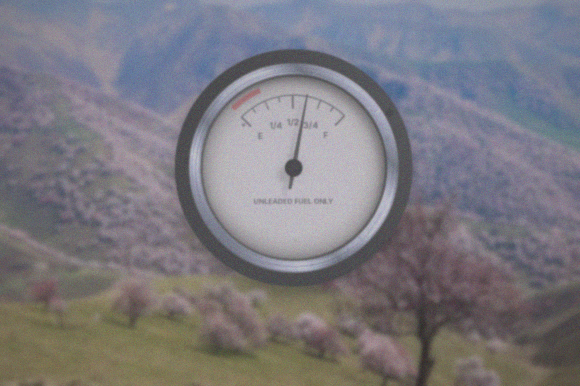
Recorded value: 0.625
